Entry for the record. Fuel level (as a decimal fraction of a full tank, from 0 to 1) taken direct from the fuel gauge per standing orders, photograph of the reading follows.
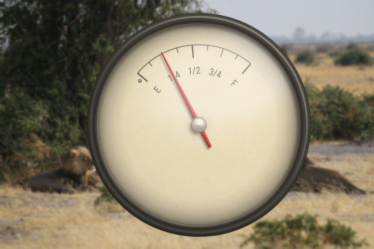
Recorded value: 0.25
